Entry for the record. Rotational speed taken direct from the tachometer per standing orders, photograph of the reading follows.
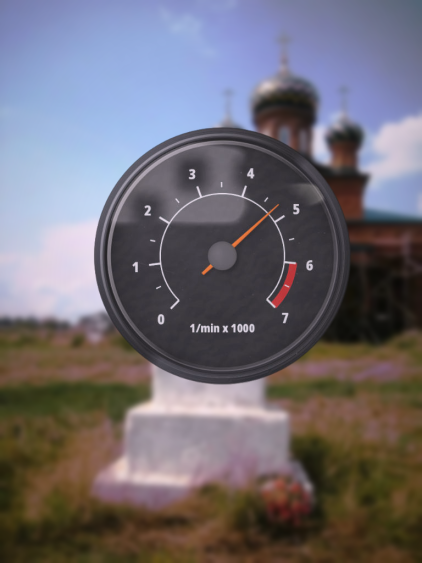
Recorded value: 4750 rpm
